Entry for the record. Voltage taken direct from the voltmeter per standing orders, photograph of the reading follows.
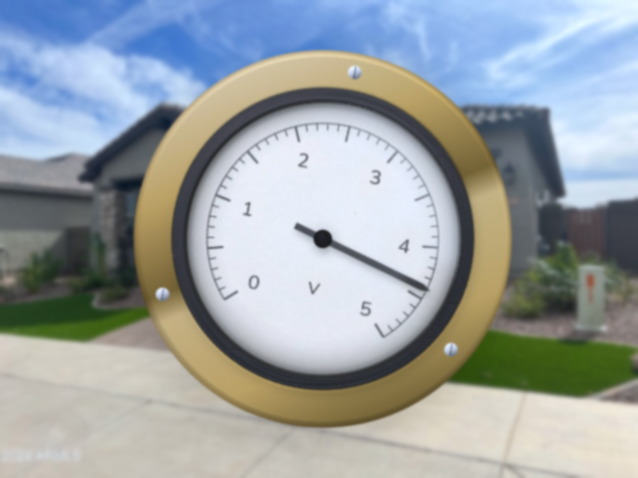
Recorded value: 4.4 V
